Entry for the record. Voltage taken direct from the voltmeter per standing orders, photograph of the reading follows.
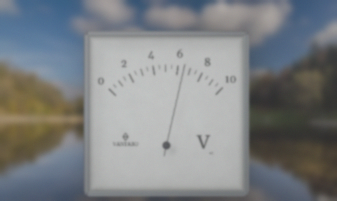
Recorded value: 6.5 V
